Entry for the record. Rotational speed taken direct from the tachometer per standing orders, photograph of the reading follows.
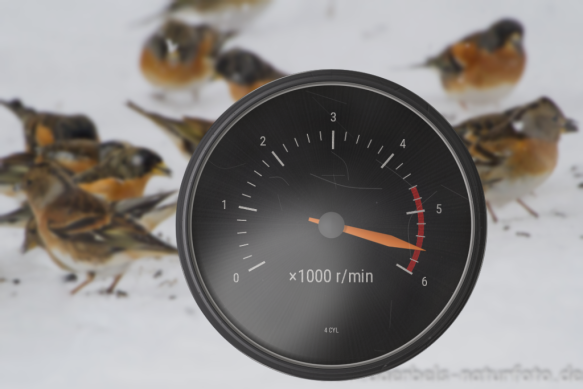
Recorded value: 5600 rpm
